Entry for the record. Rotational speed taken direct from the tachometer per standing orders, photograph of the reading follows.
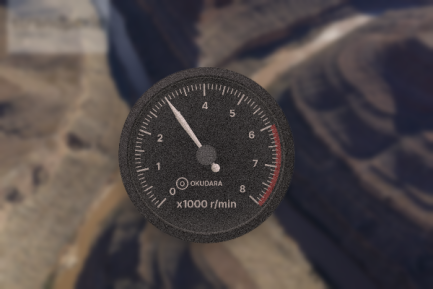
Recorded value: 3000 rpm
